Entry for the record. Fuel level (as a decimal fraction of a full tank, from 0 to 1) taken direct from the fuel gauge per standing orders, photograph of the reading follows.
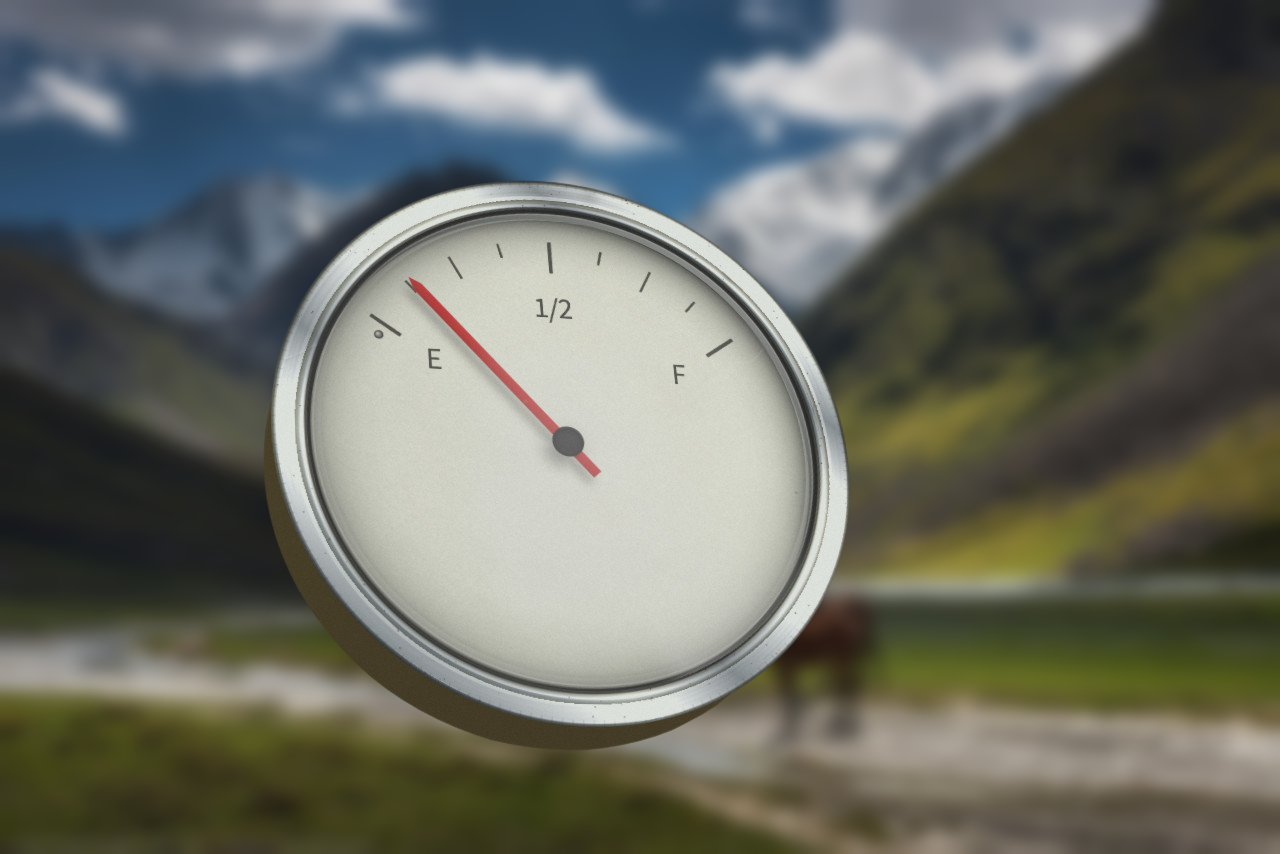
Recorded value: 0.125
